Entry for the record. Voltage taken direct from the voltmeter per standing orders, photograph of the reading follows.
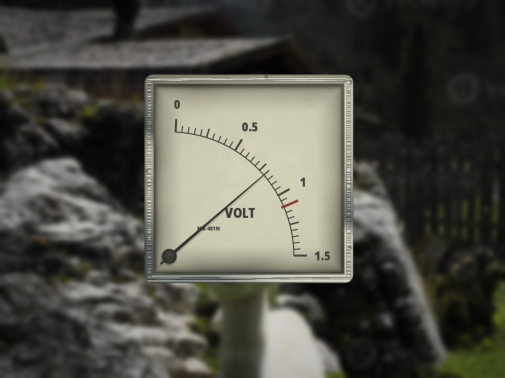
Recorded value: 0.8 V
